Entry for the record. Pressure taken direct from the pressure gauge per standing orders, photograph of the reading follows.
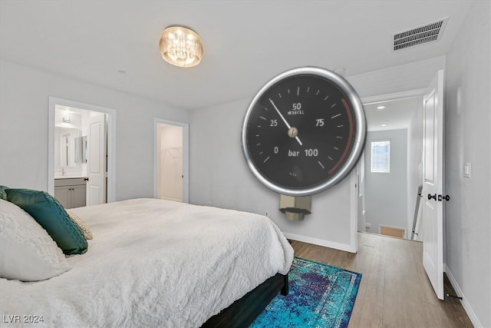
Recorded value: 35 bar
